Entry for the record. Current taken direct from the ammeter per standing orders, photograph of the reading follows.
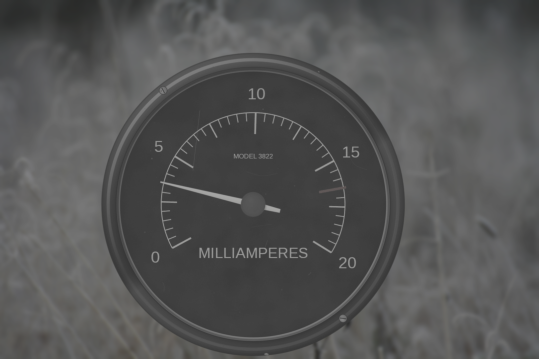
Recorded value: 3.5 mA
